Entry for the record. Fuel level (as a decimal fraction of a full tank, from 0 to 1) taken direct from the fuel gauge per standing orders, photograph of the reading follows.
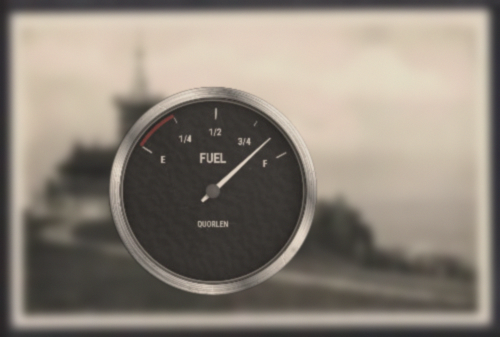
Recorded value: 0.875
